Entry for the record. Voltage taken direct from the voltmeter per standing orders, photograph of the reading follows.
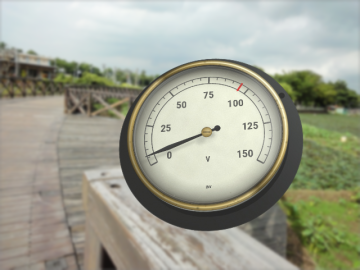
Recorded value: 5 V
